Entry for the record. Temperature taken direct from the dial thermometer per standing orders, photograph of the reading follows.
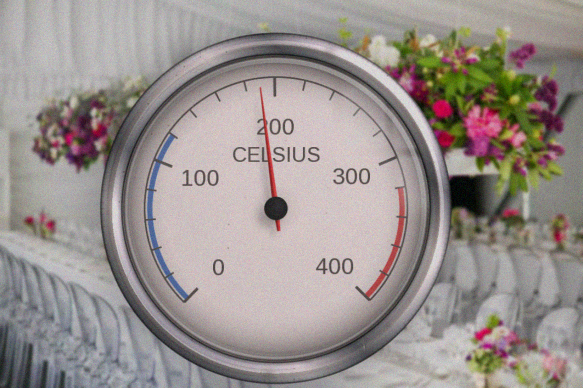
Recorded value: 190 °C
